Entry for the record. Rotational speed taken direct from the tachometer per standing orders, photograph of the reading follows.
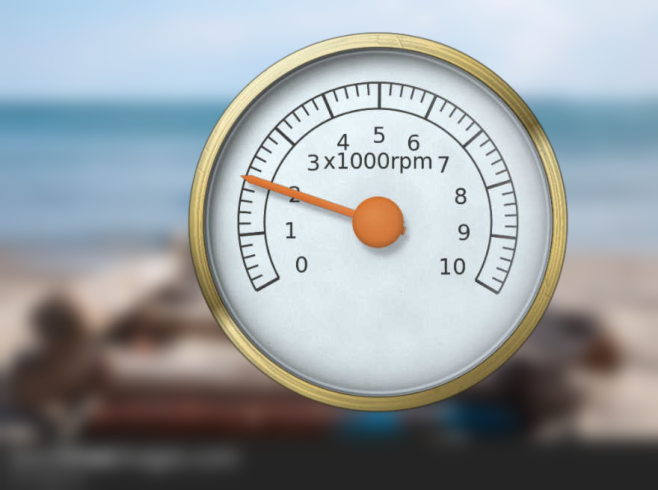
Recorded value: 2000 rpm
